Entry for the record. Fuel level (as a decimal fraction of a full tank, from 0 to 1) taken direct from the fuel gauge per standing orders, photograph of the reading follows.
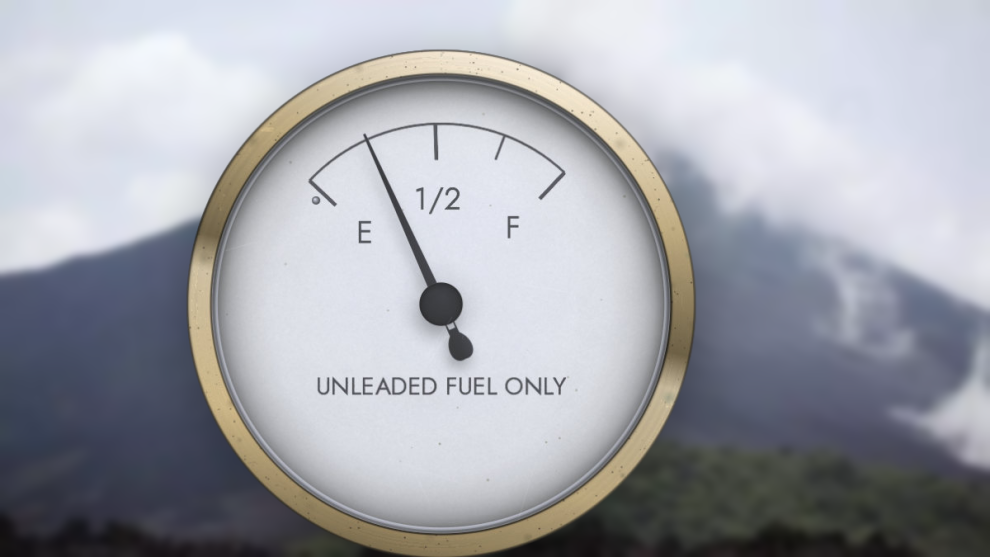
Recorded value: 0.25
